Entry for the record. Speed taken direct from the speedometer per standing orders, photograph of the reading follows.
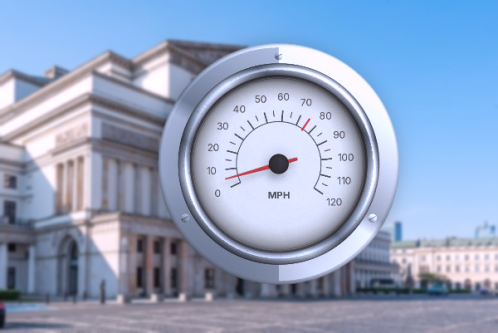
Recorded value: 5 mph
